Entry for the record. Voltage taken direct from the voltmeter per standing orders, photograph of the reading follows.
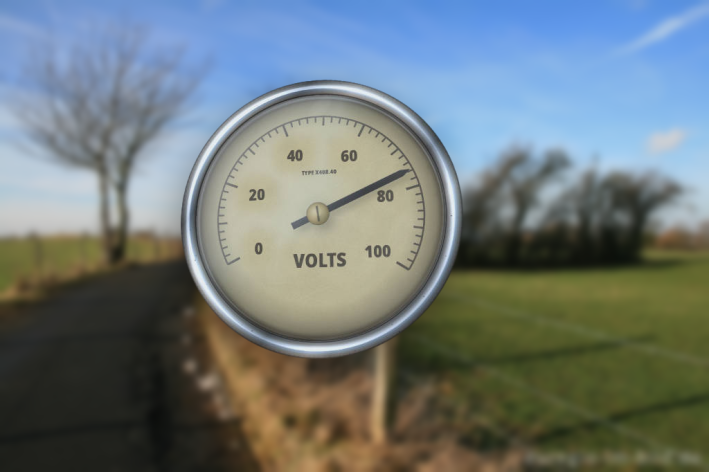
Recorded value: 76 V
